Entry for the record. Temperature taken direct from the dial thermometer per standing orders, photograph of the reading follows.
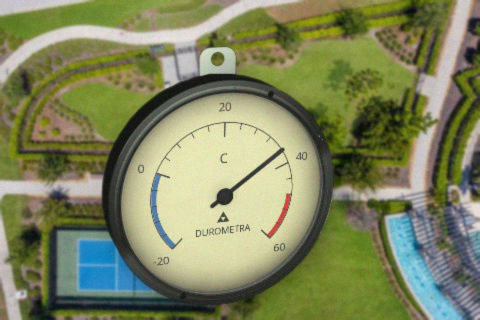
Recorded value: 36 °C
